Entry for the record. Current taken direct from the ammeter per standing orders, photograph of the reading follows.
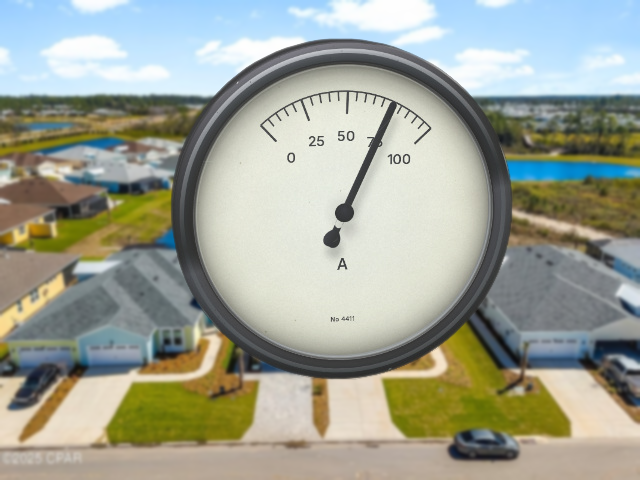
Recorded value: 75 A
